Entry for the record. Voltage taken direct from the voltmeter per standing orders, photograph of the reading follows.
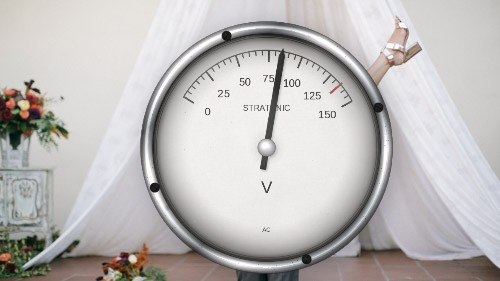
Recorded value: 85 V
